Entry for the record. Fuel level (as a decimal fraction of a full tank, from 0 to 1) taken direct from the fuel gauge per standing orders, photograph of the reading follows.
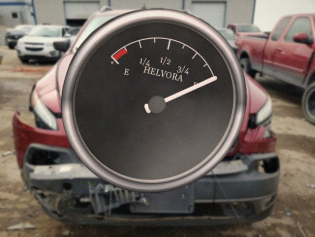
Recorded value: 1
